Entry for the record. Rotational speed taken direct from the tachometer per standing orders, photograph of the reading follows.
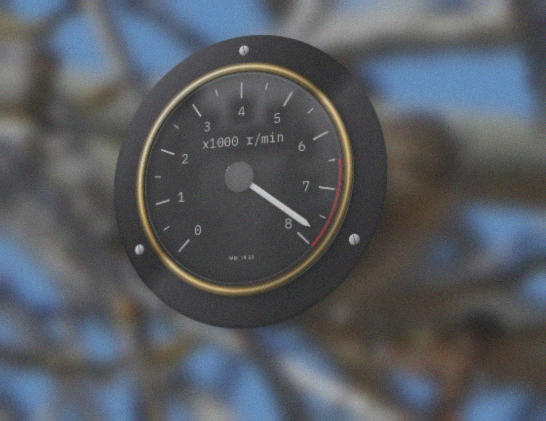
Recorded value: 7750 rpm
